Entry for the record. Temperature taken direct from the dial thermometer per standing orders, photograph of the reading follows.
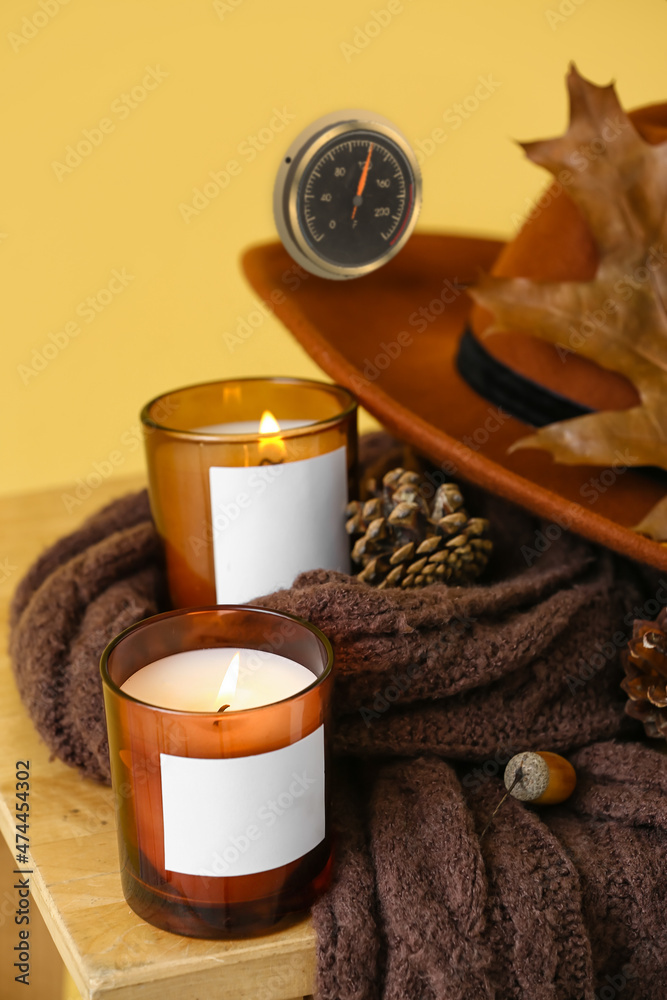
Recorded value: 120 °F
